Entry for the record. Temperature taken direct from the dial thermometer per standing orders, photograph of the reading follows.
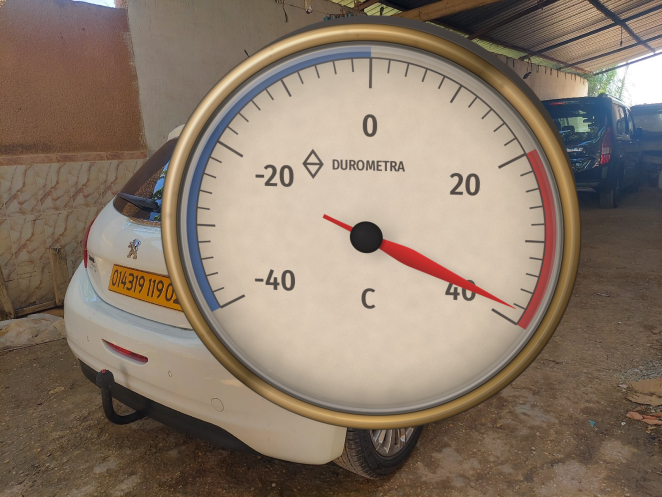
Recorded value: 38 °C
